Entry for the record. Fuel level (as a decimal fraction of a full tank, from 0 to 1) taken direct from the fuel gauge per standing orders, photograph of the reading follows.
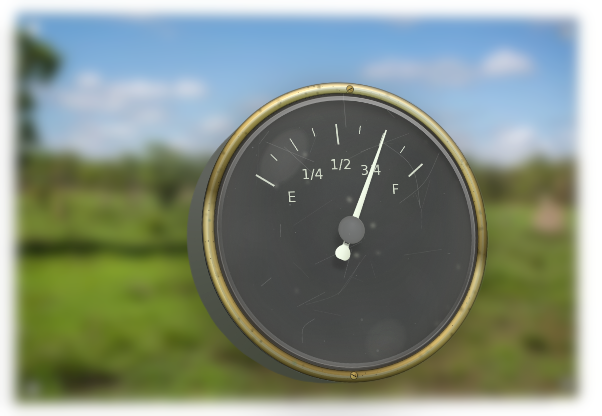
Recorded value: 0.75
